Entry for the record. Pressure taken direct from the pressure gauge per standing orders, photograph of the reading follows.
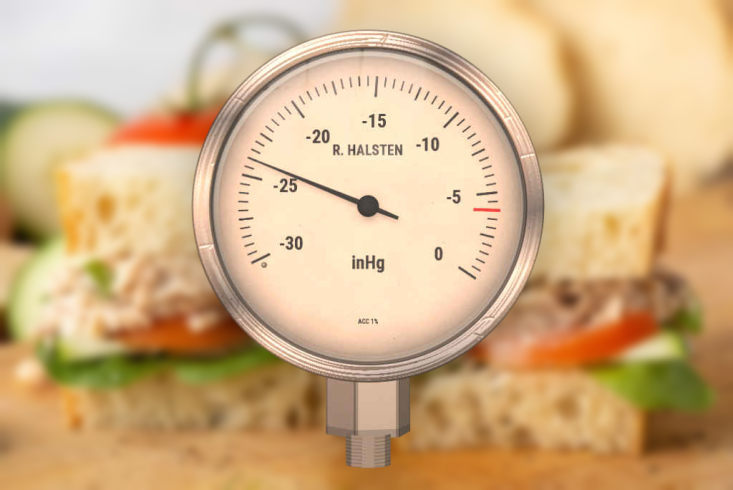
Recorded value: -24 inHg
